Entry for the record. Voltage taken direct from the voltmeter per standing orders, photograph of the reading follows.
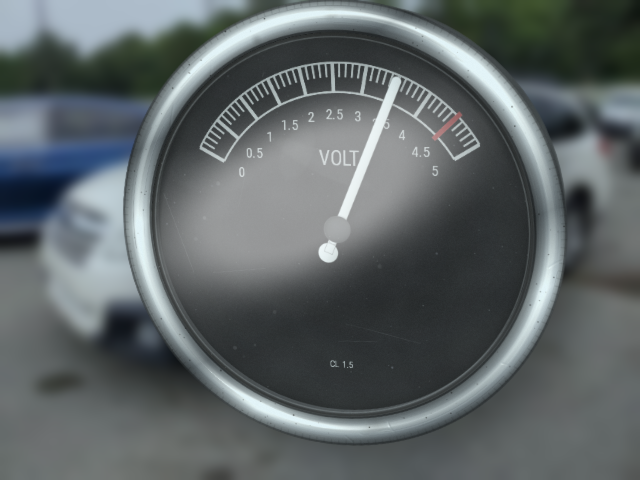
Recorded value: 3.5 V
